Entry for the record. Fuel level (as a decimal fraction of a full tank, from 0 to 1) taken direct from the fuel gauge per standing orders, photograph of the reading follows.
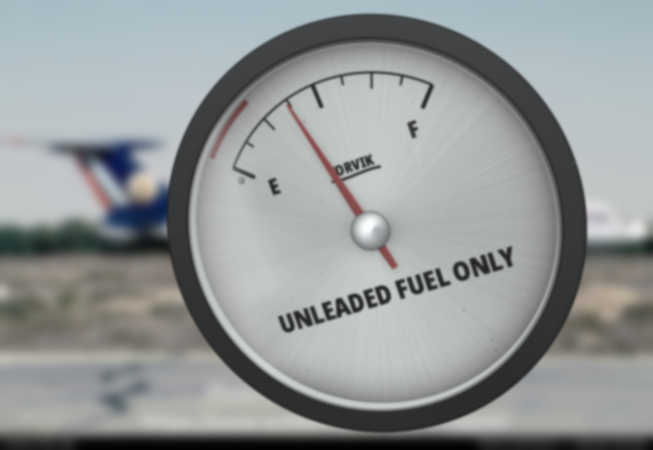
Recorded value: 0.375
